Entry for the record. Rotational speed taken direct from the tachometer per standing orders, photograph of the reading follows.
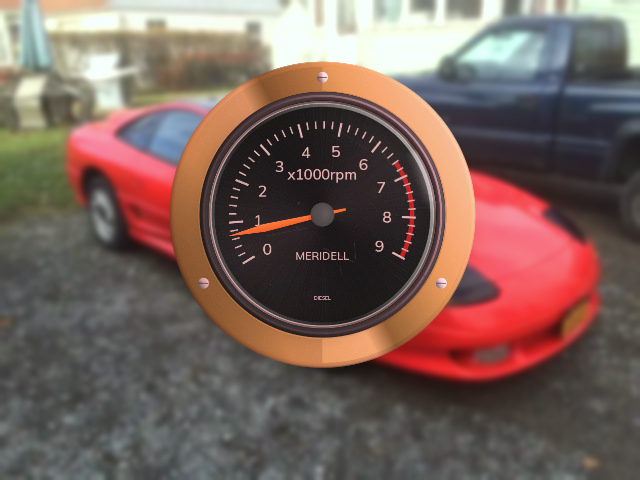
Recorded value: 700 rpm
